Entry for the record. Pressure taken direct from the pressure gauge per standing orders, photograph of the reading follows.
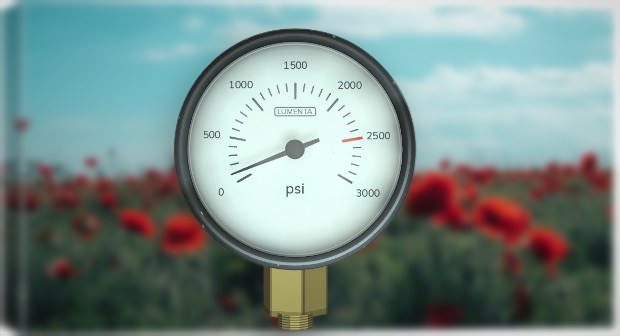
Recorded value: 100 psi
